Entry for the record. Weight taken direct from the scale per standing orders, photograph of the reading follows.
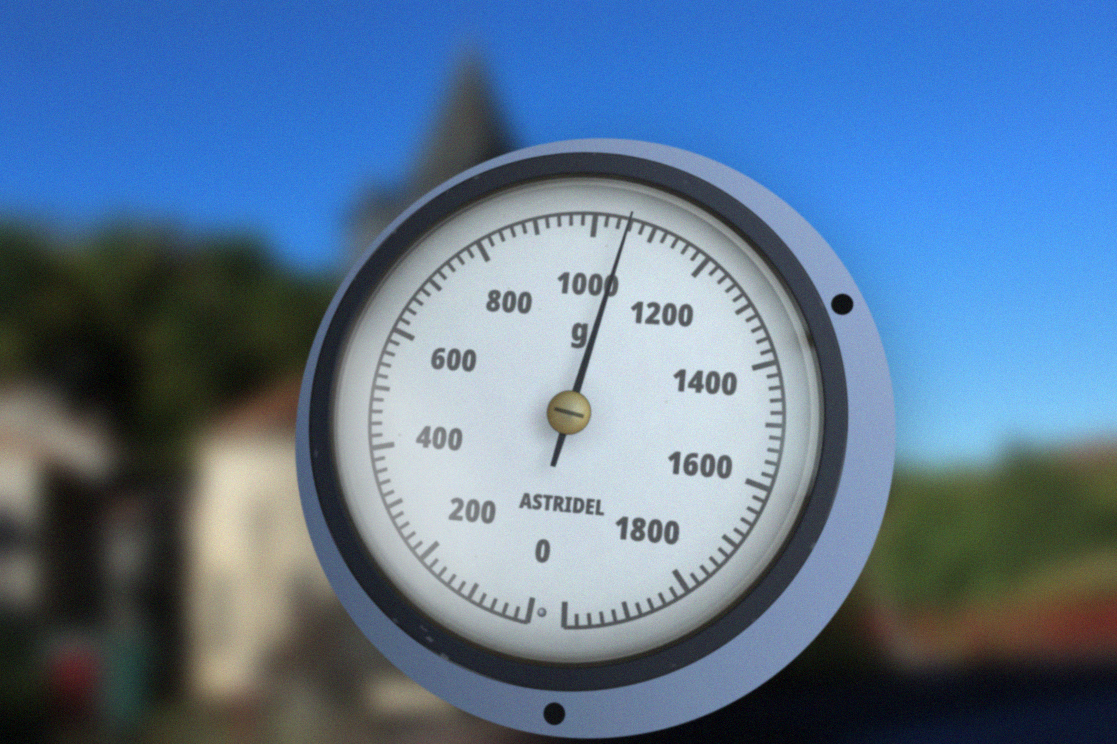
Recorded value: 1060 g
